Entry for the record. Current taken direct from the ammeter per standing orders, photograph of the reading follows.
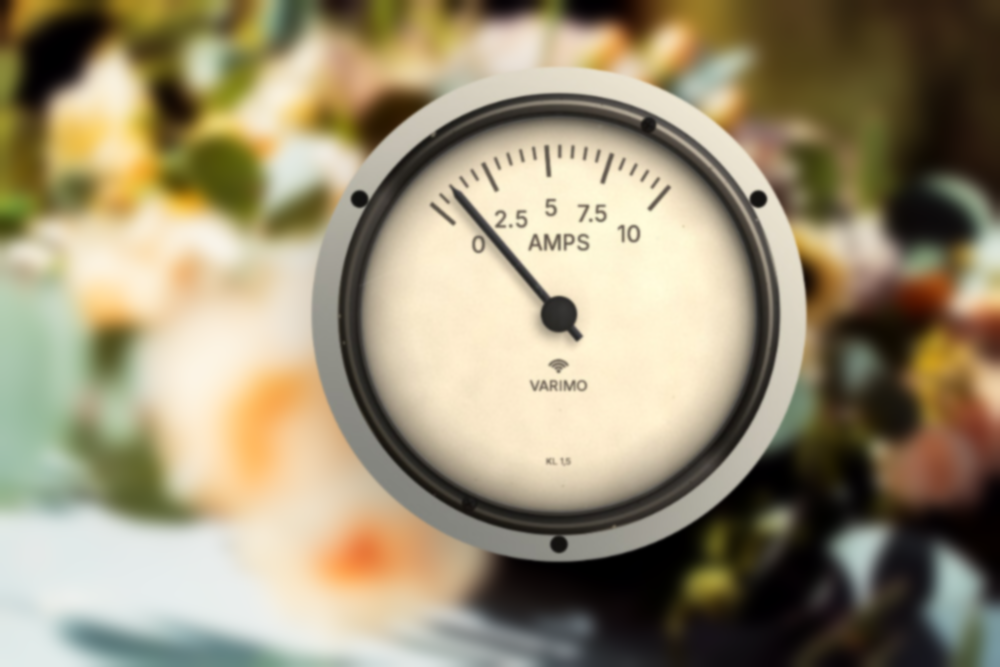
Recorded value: 1 A
